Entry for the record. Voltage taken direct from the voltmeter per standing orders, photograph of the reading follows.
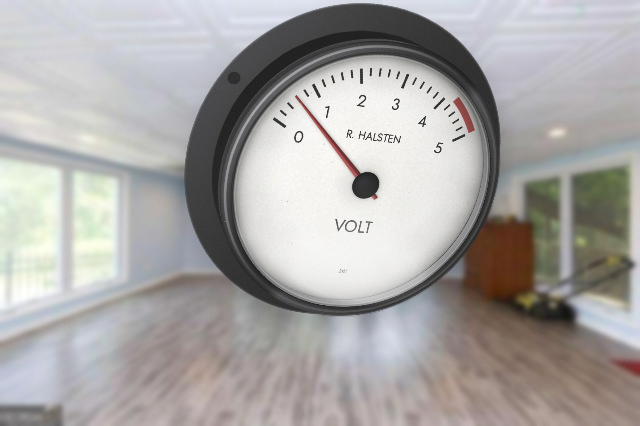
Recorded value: 0.6 V
